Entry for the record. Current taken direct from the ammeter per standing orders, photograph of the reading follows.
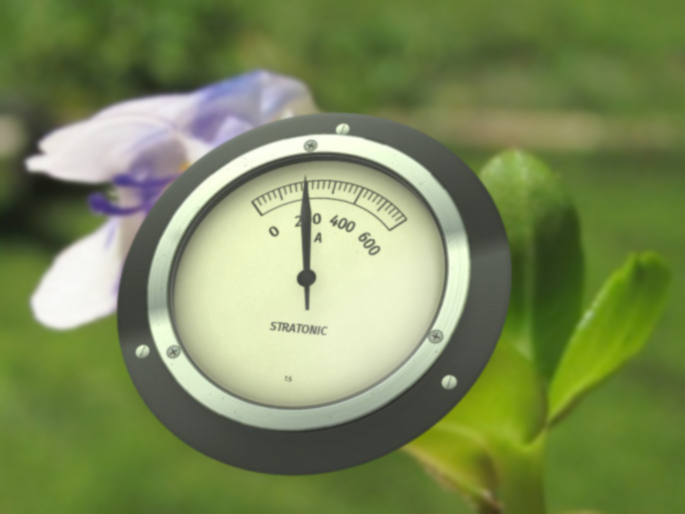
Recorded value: 200 A
